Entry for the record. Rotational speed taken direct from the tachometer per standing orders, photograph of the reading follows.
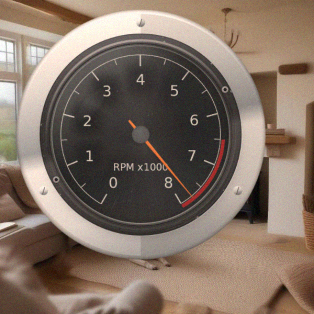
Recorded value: 7750 rpm
